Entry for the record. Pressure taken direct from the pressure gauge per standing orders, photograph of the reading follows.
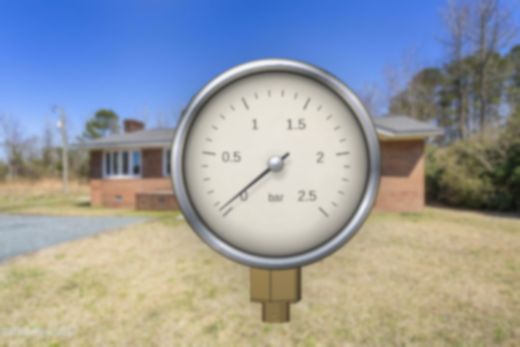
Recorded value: 0.05 bar
